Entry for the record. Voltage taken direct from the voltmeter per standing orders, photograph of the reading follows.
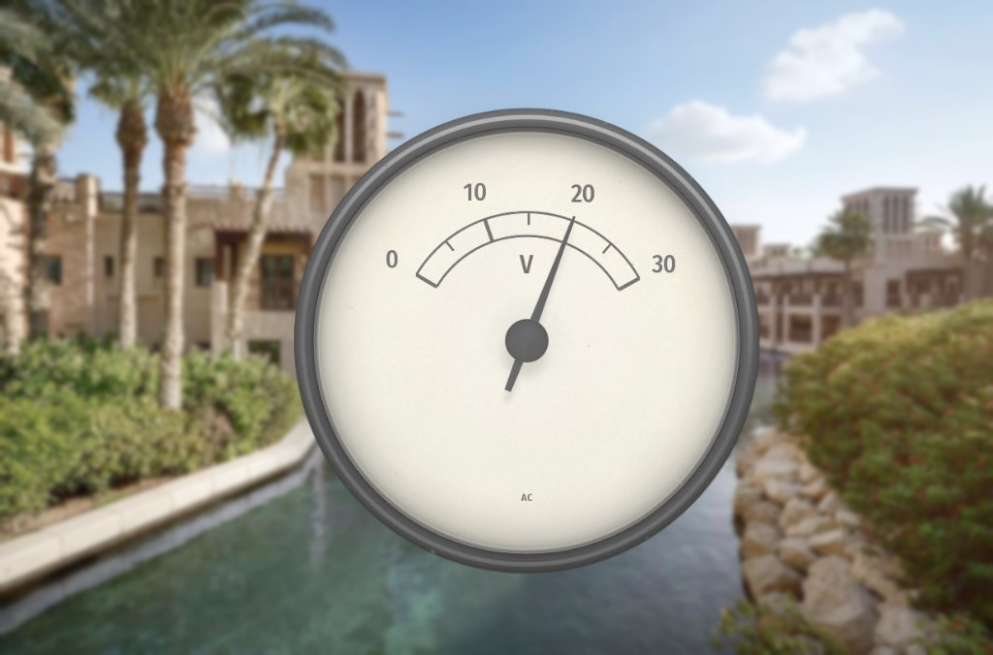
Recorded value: 20 V
